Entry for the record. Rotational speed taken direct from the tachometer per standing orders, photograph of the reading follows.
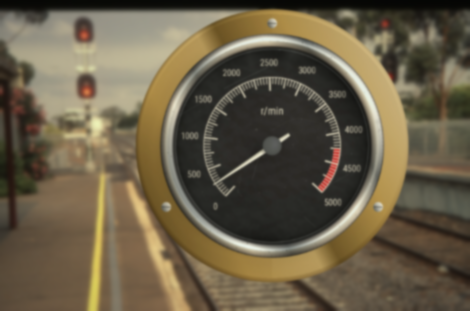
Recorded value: 250 rpm
